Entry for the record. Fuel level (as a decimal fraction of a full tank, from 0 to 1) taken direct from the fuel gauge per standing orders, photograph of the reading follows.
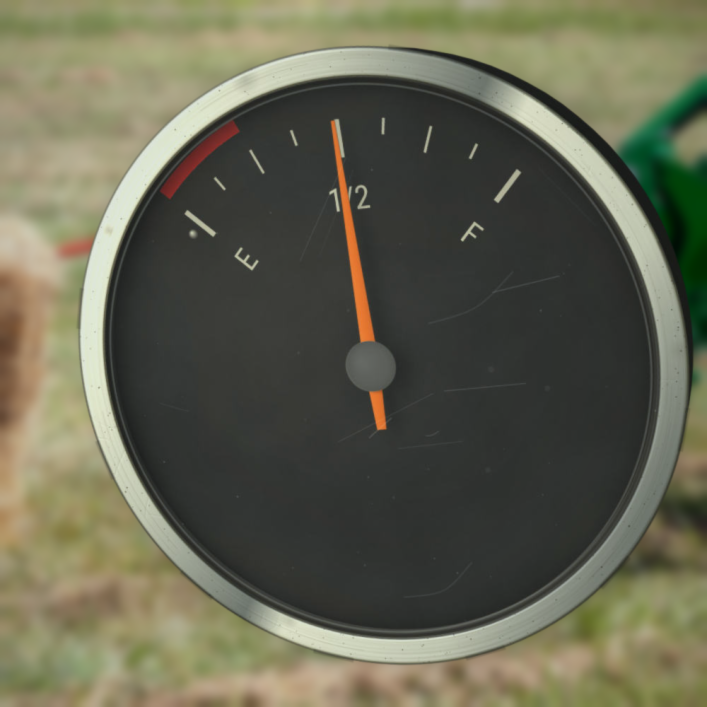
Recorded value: 0.5
